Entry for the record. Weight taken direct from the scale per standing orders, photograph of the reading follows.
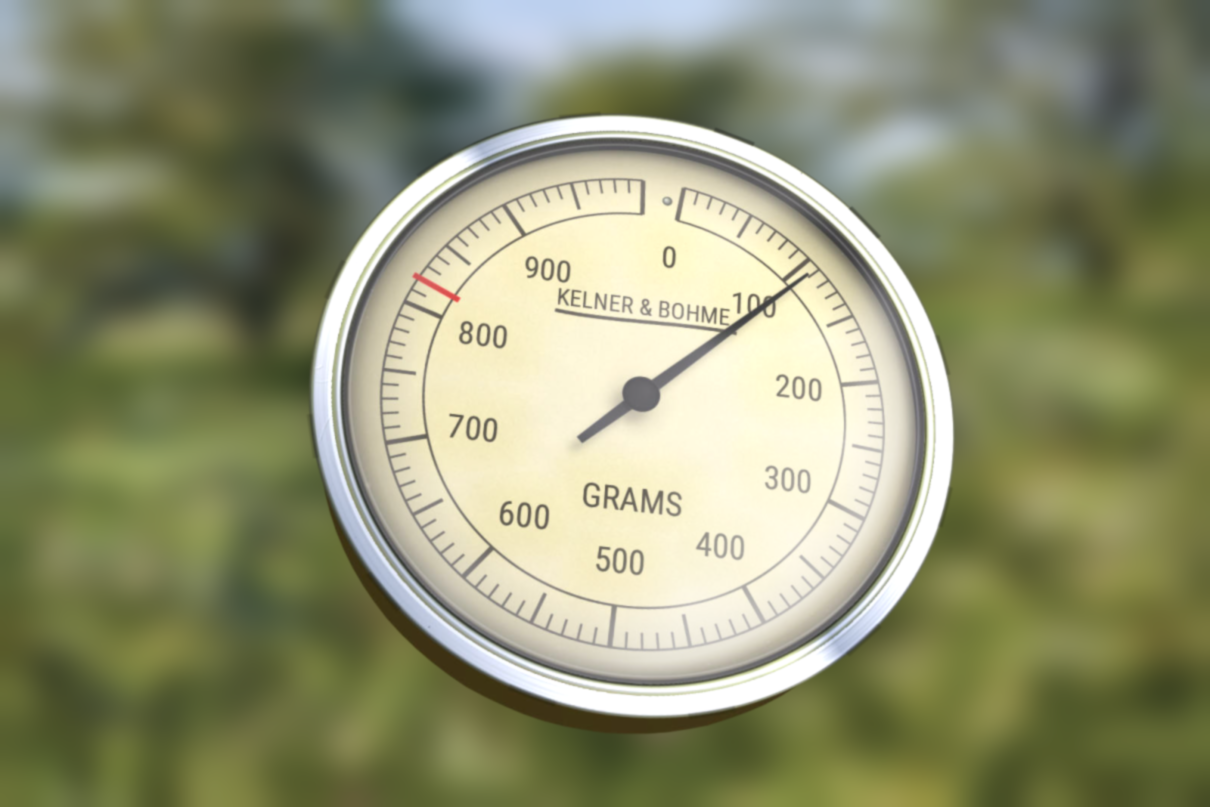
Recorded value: 110 g
